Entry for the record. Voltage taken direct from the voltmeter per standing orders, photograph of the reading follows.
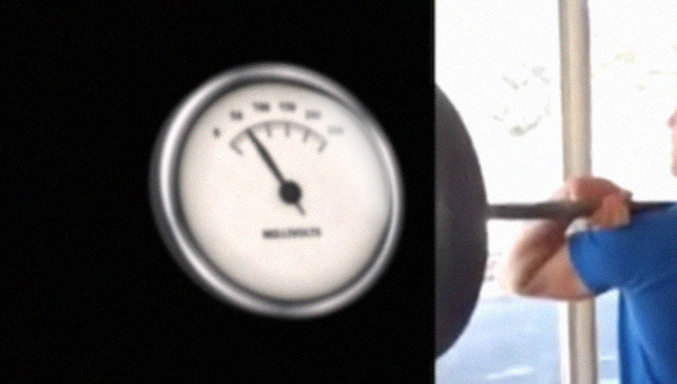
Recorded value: 50 mV
